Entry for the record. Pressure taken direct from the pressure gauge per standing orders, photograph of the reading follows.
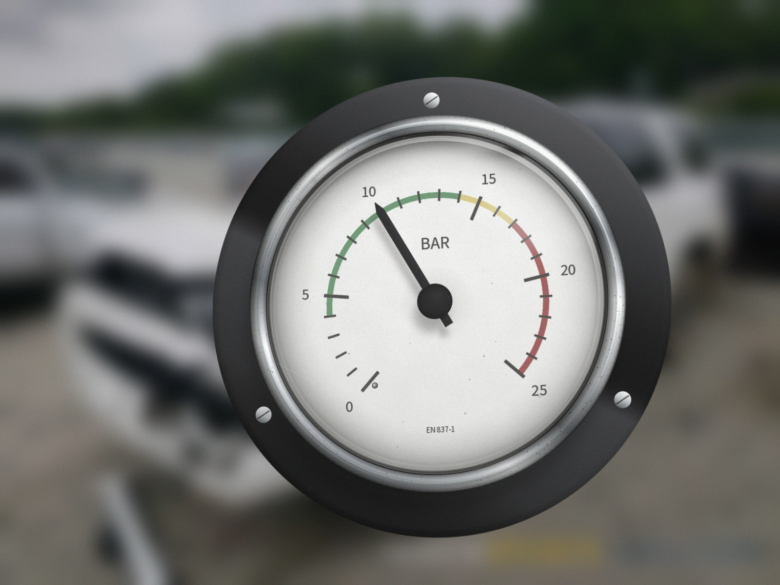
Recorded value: 10 bar
